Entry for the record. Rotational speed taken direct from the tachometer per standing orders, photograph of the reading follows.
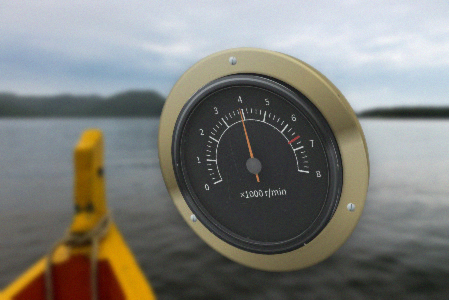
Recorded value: 4000 rpm
